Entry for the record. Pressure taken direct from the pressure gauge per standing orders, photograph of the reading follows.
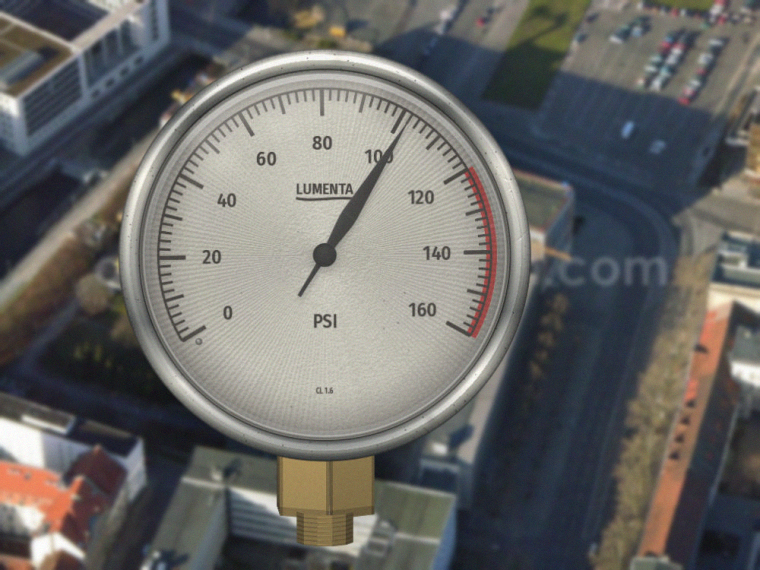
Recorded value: 102 psi
